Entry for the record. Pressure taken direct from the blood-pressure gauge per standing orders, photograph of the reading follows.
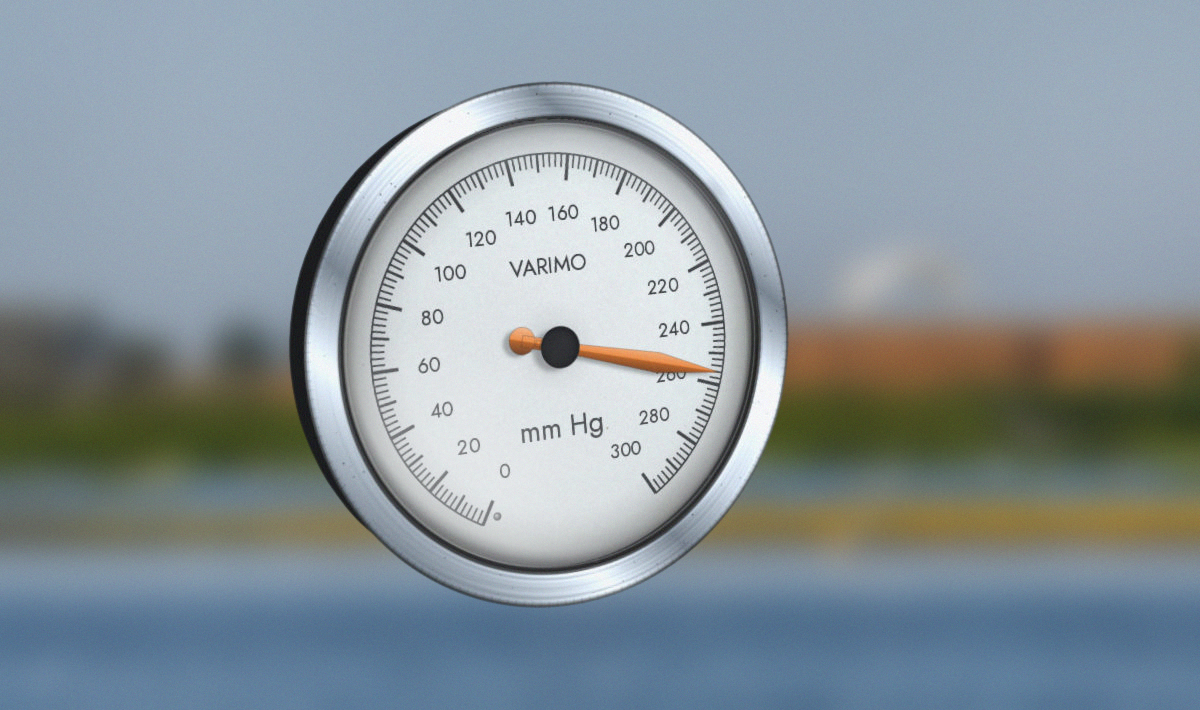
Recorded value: 256 mmHg
